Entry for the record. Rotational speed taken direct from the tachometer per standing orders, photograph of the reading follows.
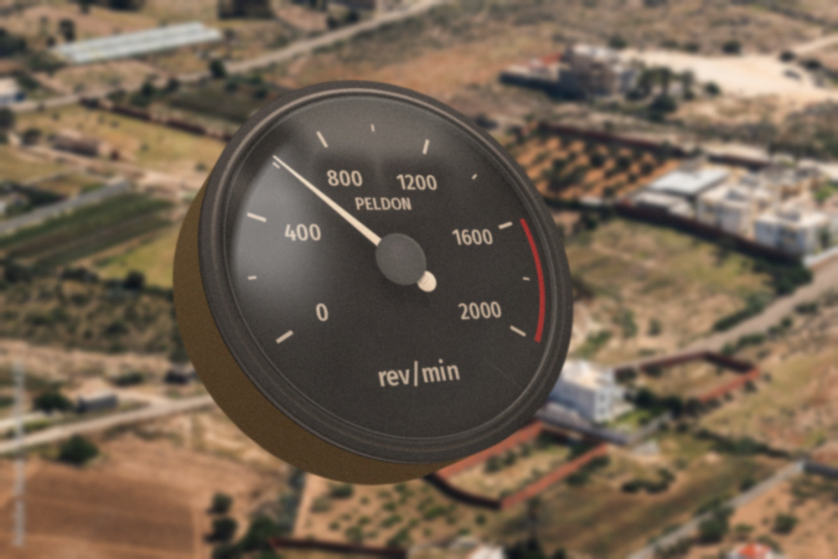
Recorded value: 600 rpm
